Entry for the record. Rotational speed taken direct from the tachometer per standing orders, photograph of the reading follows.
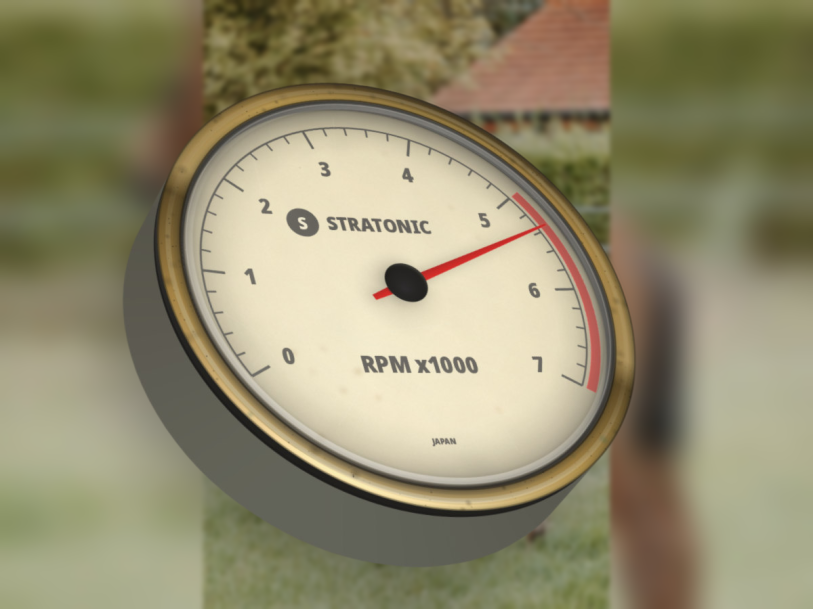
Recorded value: 5400 rpm
